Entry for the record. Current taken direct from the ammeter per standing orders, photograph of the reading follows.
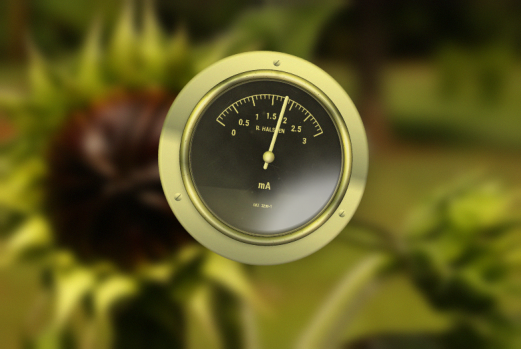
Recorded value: 1.8 mA
